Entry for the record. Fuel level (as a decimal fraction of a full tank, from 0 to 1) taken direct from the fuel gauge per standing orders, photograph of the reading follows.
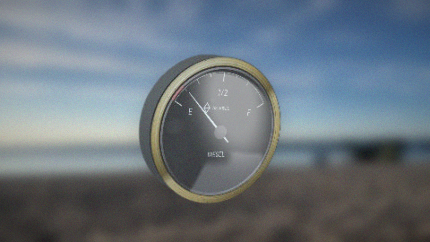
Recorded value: 0.125
